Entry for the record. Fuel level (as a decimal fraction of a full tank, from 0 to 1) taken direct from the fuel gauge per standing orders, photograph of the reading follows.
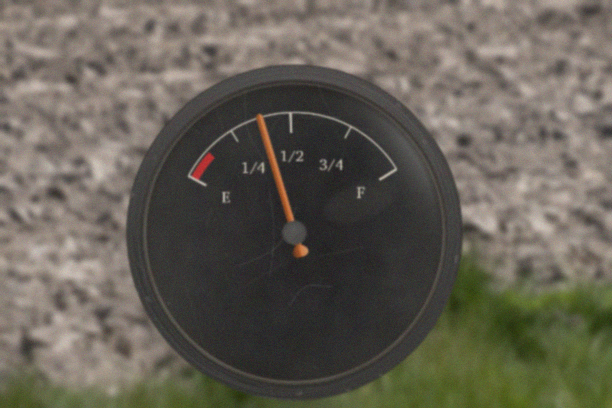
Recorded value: 0.375
